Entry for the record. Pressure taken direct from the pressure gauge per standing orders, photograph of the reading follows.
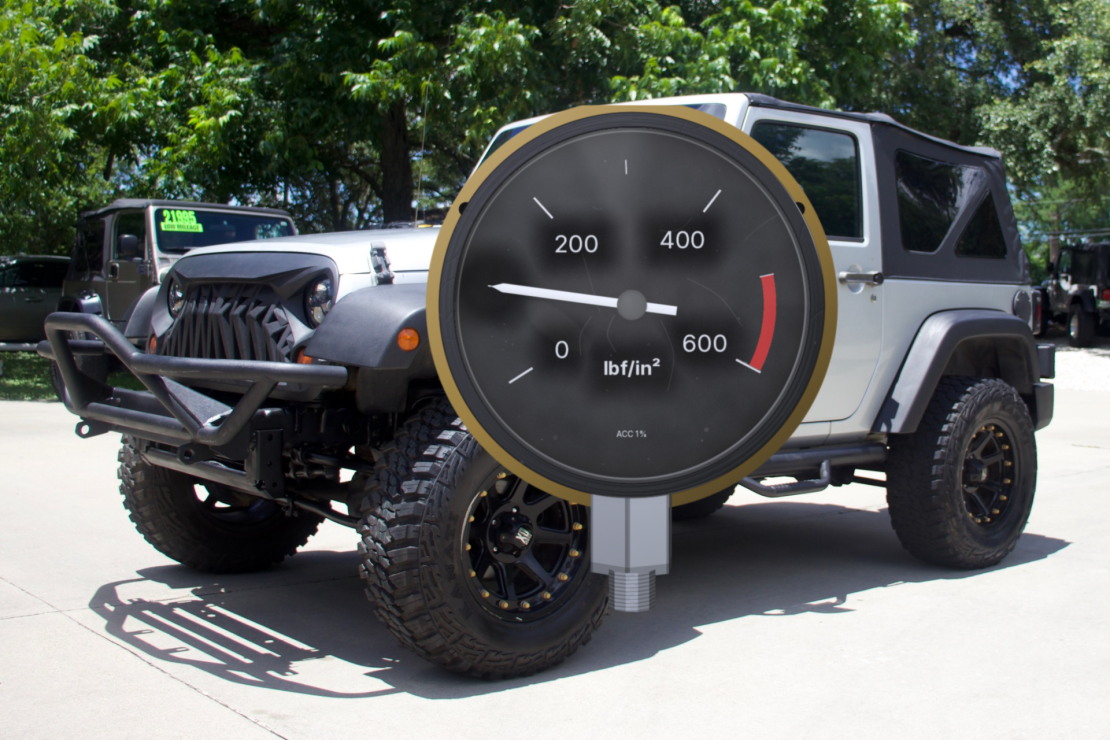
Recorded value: 100 psi
